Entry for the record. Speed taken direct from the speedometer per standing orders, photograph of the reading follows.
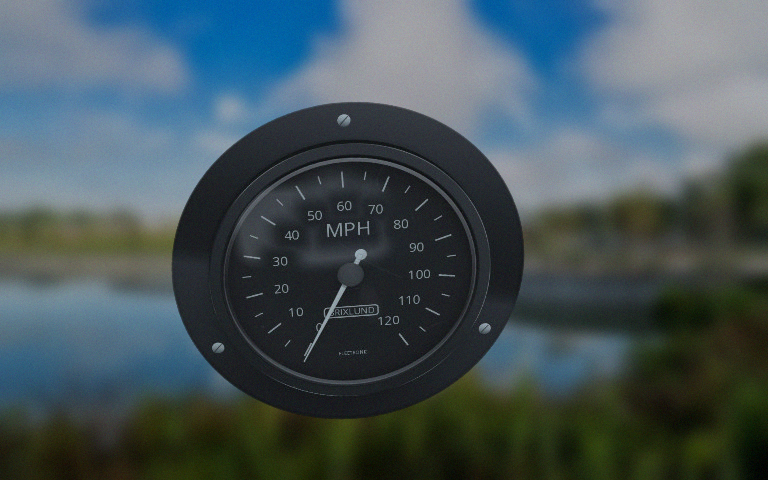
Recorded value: 0 mph
